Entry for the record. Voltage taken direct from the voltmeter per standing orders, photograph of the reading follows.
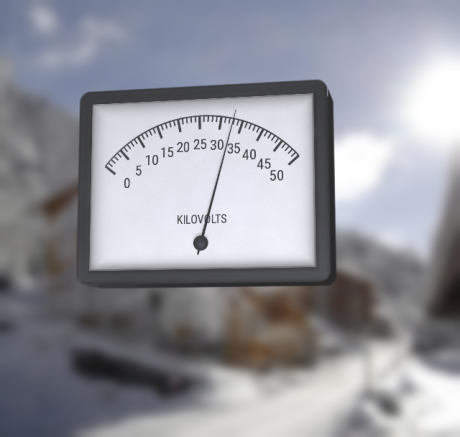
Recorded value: 33 kV
